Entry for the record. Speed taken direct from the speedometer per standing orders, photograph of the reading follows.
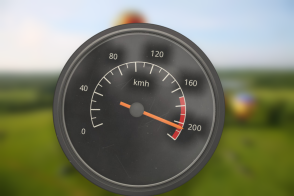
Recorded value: 205 km/h
